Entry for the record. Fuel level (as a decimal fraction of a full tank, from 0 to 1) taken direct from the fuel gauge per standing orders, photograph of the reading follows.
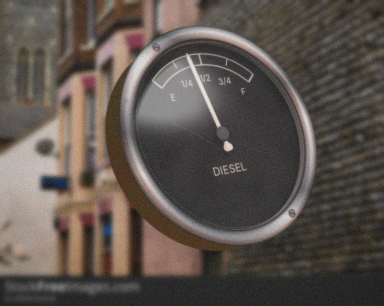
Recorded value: 0.375
